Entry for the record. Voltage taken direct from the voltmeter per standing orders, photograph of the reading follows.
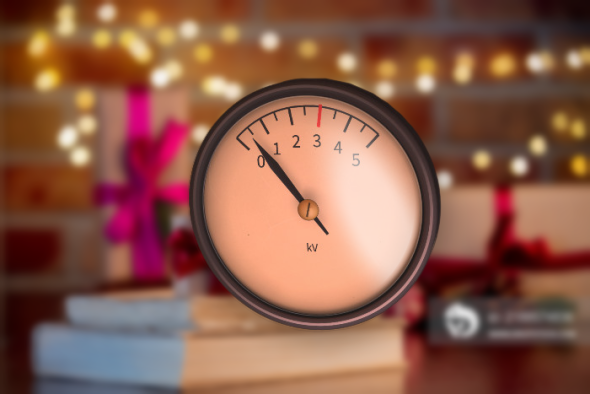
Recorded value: 0.5 kV
